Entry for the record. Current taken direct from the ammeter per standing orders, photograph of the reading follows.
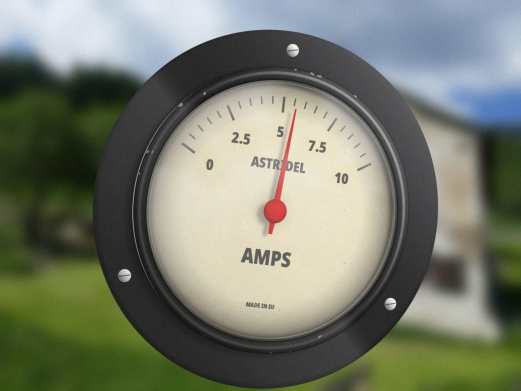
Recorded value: 5.5 A
